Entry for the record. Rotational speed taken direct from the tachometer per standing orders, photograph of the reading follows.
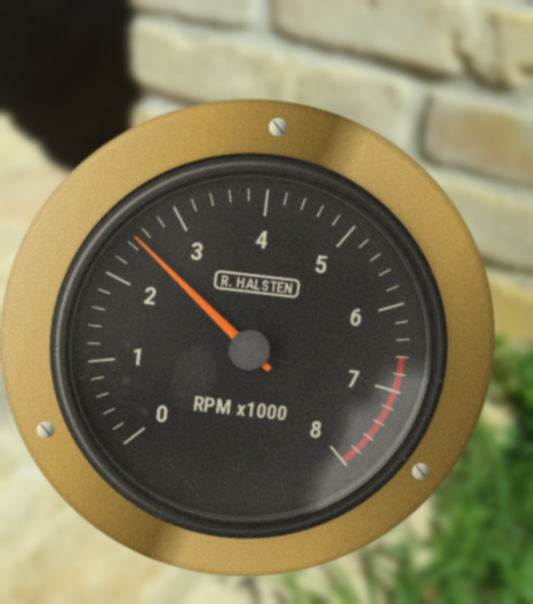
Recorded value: 2500 rpm
